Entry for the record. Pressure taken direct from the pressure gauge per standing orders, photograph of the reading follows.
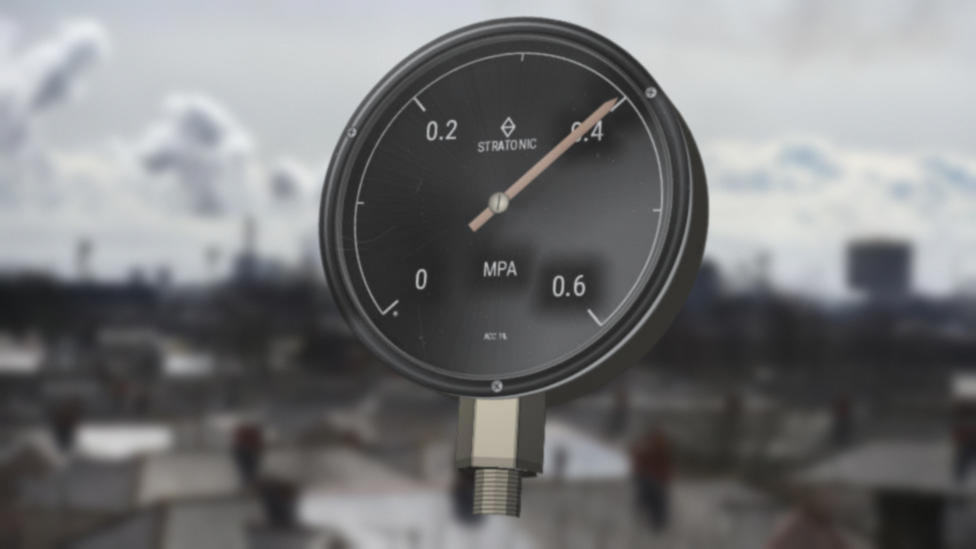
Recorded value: 0.4 MPa
